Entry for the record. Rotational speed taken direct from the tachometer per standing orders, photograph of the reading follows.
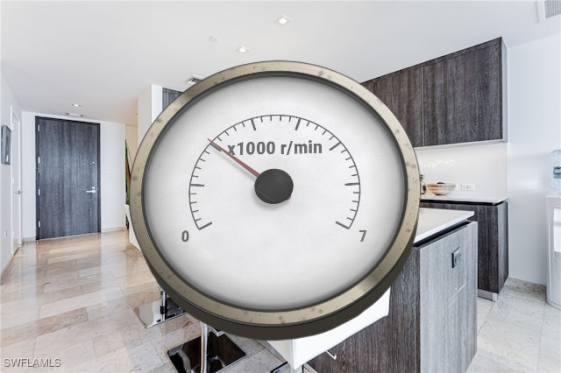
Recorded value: 2000 rpm
